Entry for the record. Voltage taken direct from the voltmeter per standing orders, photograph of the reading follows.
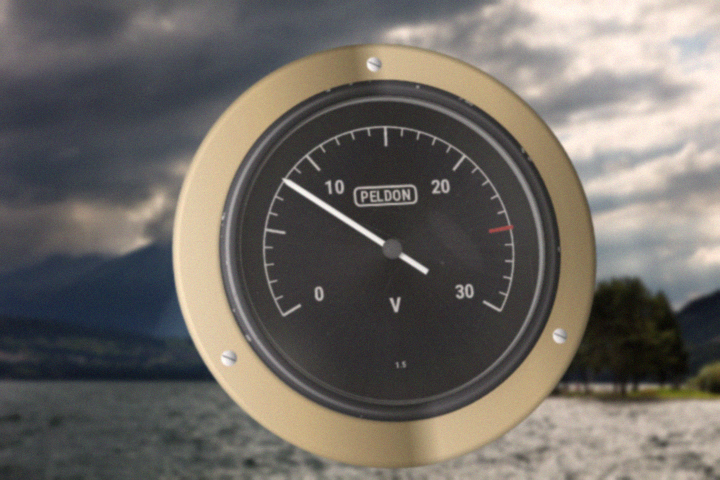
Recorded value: 8 V
